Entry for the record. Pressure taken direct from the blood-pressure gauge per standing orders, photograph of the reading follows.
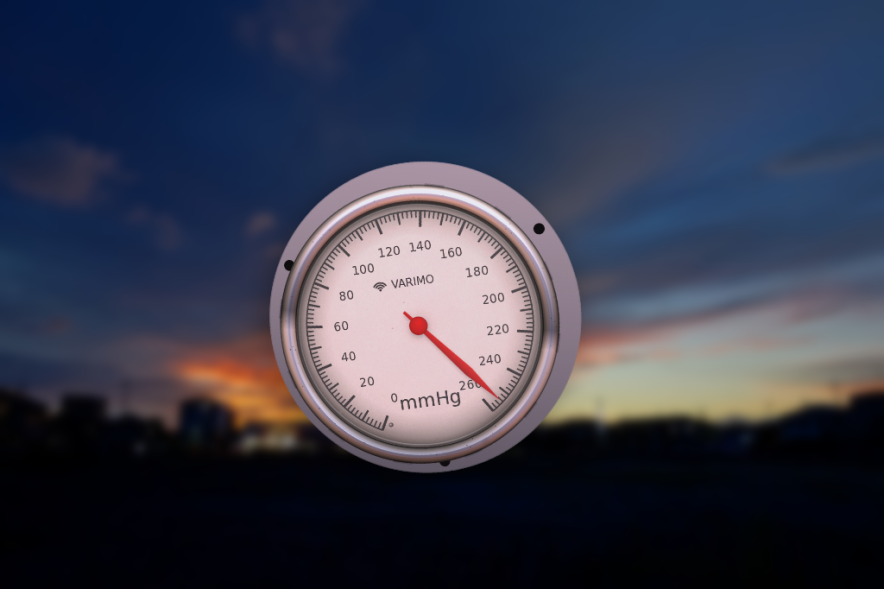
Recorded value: 254 mmHg
